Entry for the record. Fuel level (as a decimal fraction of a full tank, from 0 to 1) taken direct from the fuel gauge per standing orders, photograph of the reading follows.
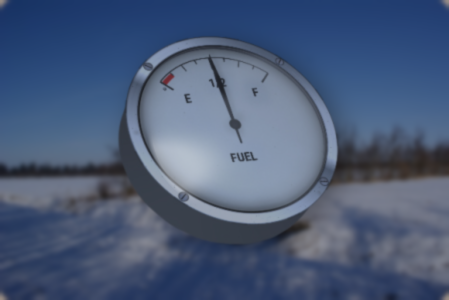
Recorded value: 0.5
